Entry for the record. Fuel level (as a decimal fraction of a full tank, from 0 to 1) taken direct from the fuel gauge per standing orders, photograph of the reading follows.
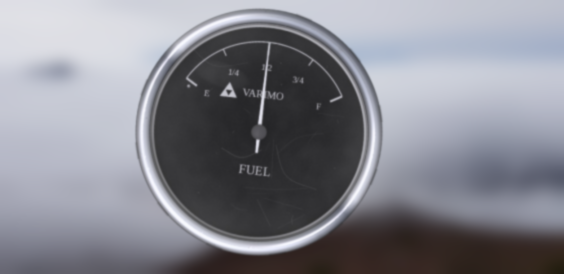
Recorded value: 0.5
